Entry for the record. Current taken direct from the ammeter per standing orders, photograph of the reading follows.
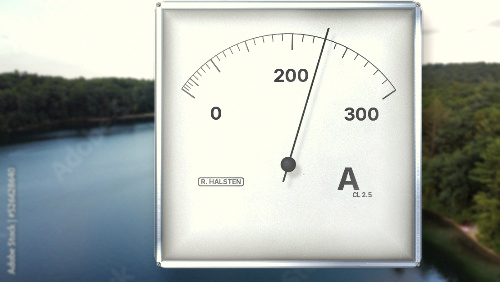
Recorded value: 230 A
